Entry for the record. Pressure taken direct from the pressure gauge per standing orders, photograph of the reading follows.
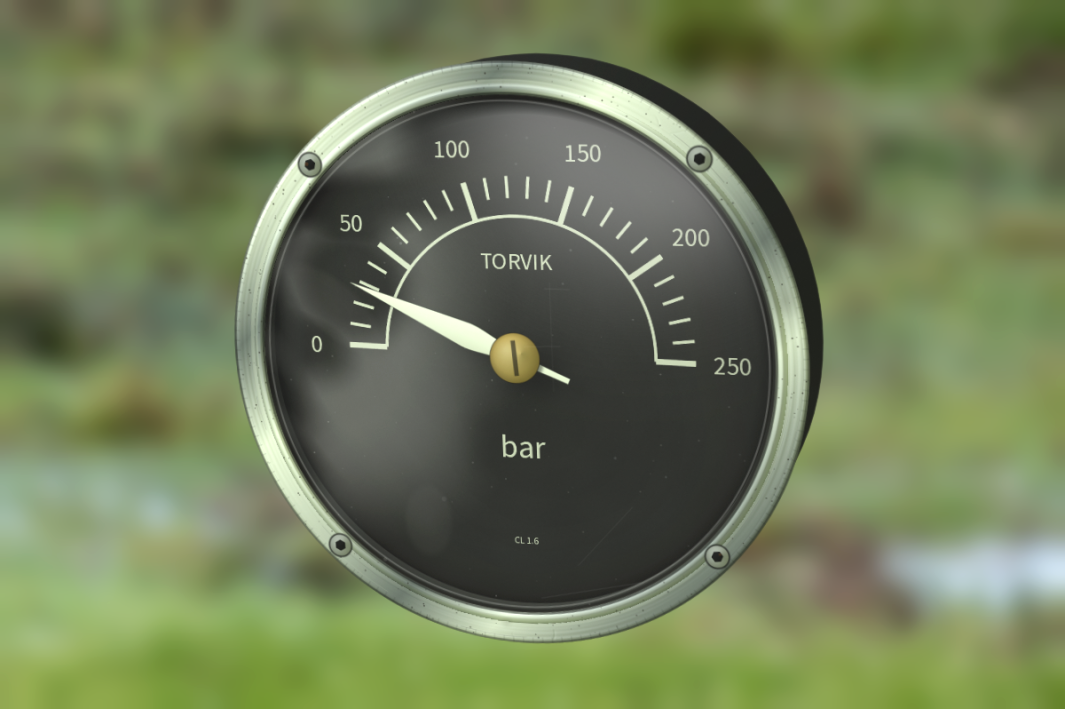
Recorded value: 30 bar
